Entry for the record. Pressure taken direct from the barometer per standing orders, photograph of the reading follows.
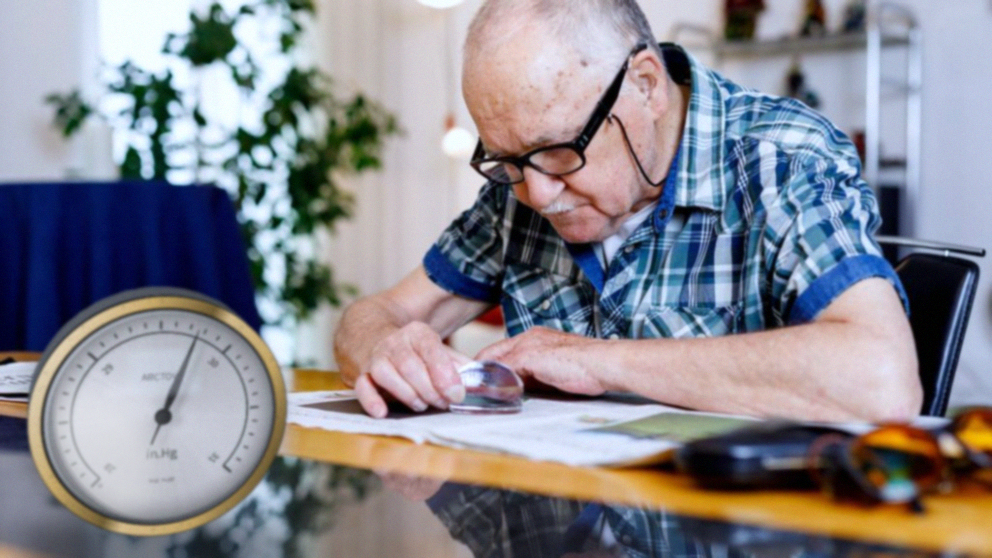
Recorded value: 29.75 inHg
